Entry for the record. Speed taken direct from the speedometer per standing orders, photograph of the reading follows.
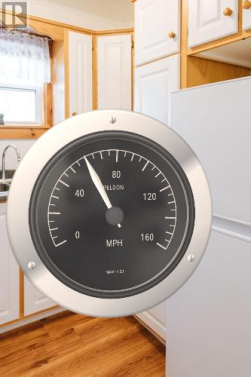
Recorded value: 60 mph
